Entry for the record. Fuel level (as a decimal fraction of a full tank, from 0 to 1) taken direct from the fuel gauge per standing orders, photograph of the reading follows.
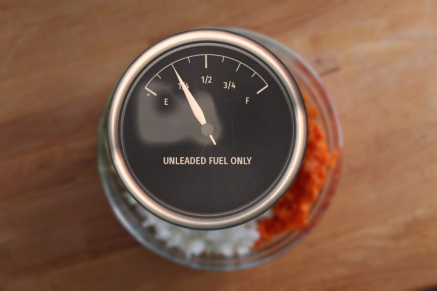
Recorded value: 0.25
